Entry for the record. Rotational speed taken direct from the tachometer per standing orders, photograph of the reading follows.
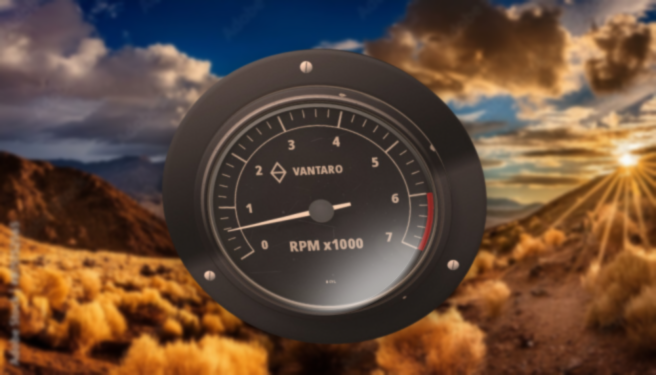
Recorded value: 600 rpm
